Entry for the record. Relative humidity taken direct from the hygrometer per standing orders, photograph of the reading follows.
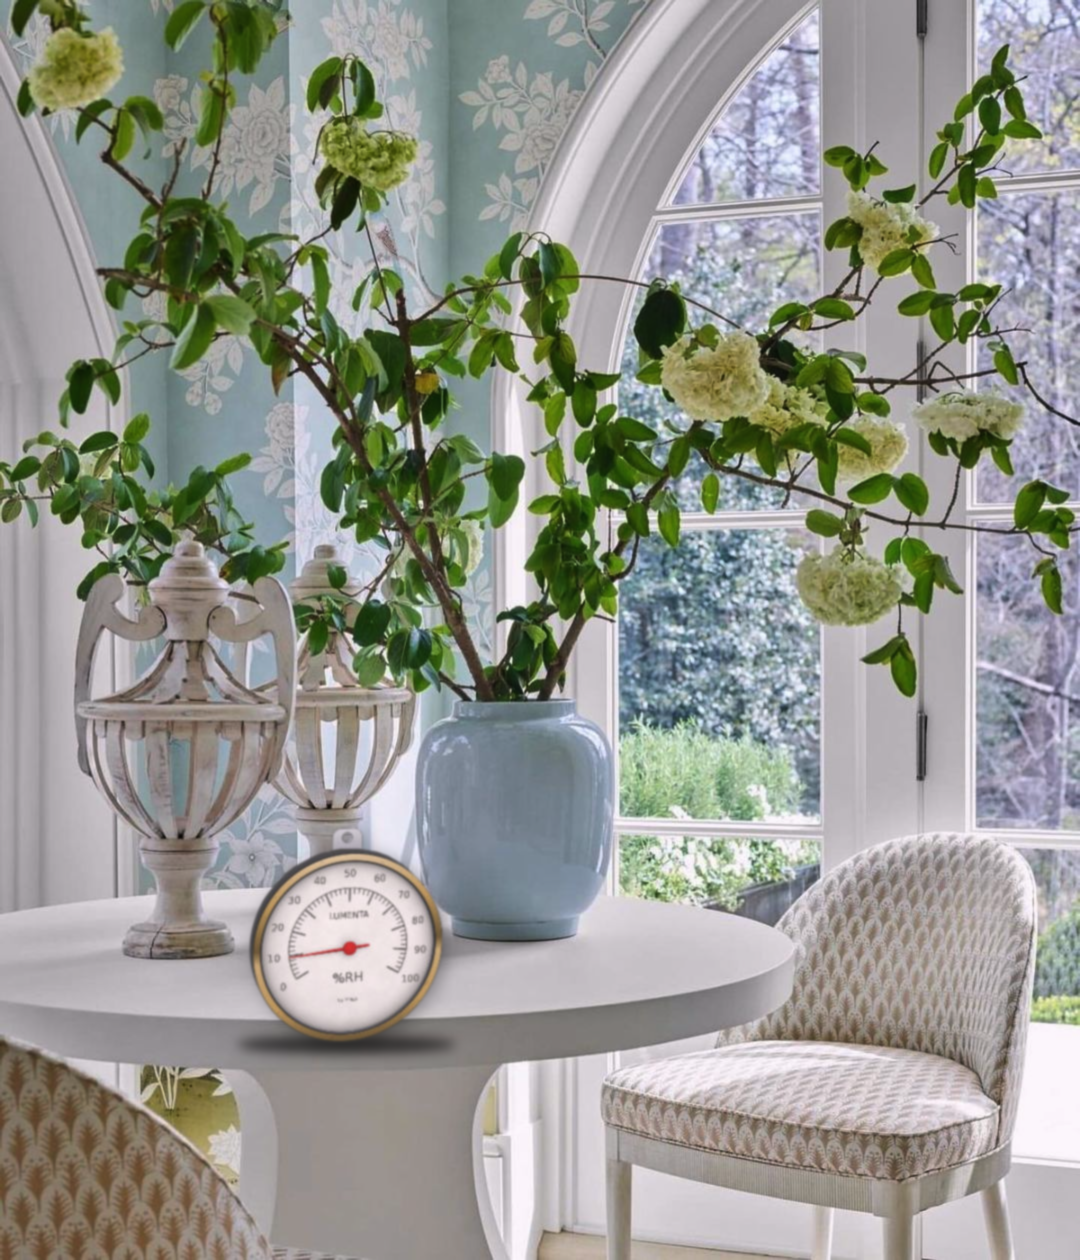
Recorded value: 10 %
